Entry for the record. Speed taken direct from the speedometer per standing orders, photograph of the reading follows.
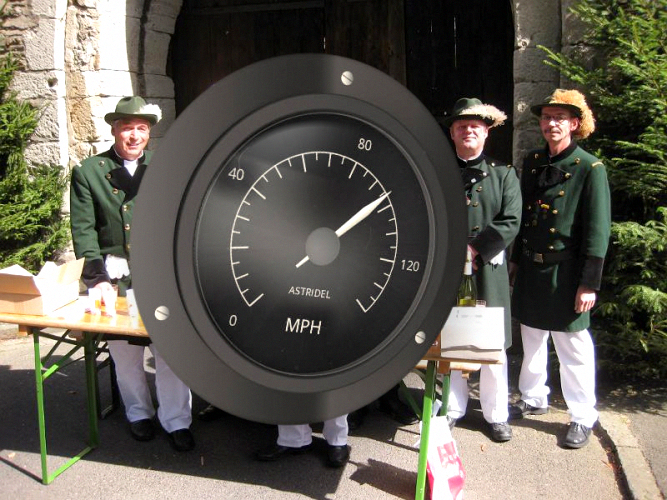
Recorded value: 95 mph
